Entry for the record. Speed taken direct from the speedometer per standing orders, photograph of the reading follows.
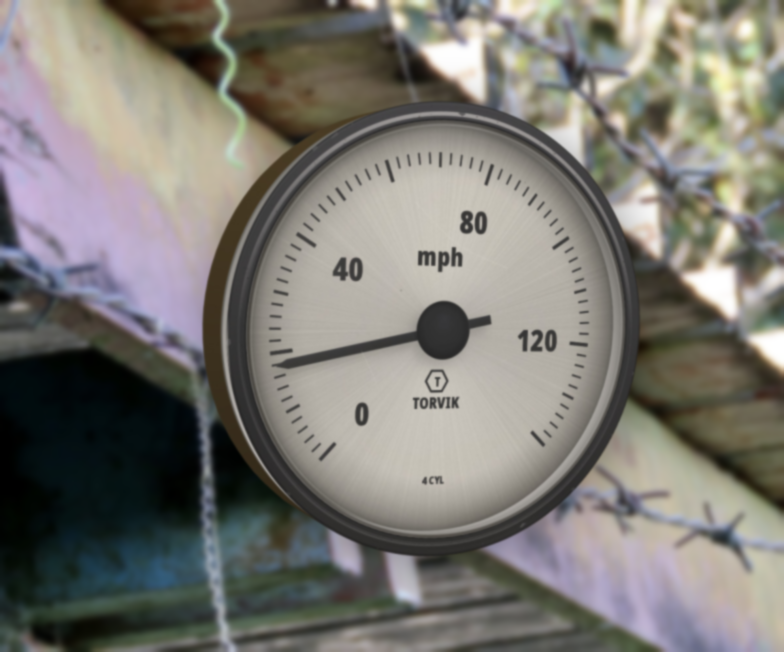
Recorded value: 18 mph
